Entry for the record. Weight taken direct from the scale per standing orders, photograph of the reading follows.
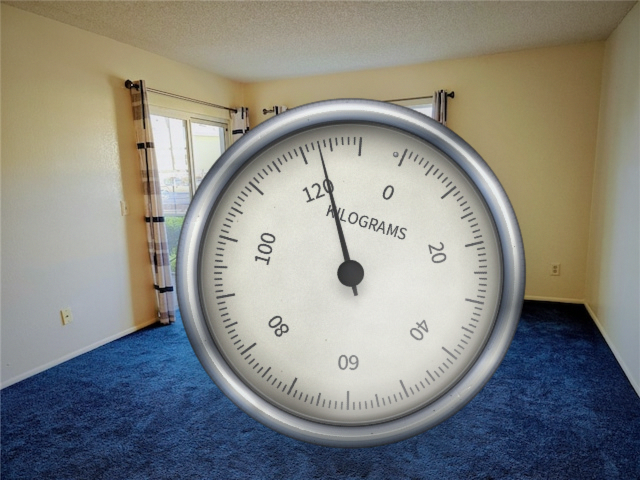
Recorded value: 123 kg
